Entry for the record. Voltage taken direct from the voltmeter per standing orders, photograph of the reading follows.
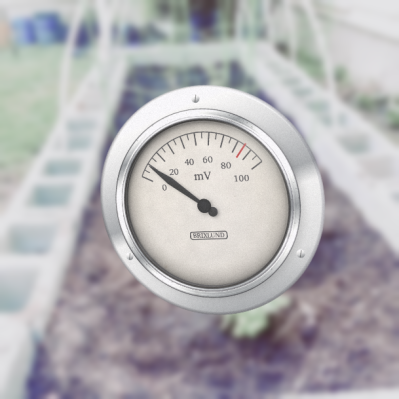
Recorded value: 10 mV
